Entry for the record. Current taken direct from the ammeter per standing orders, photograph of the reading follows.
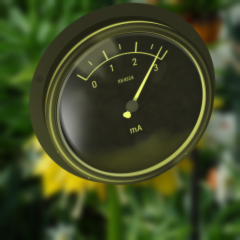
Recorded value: 2.75 mA
